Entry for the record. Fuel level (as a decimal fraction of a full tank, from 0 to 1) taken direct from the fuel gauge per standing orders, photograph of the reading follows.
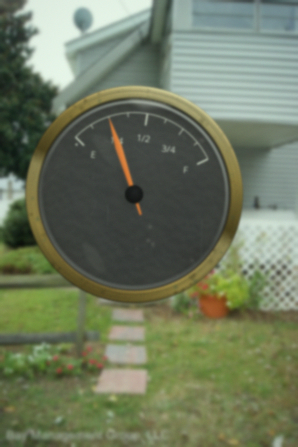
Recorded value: 0.25
